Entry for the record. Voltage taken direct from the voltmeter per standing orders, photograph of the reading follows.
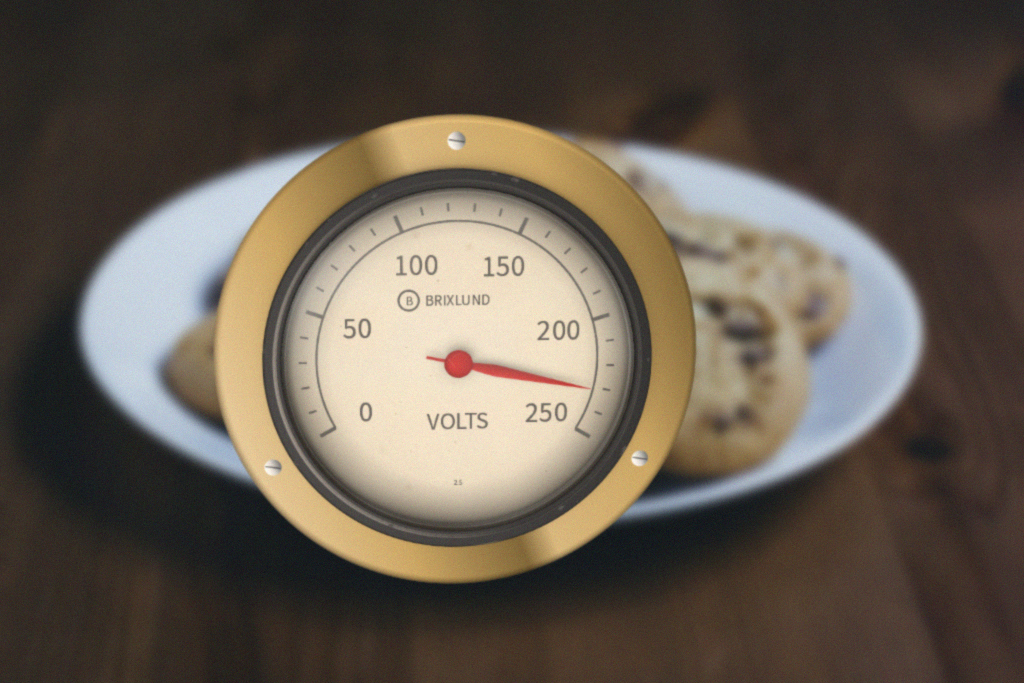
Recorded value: 230 V
